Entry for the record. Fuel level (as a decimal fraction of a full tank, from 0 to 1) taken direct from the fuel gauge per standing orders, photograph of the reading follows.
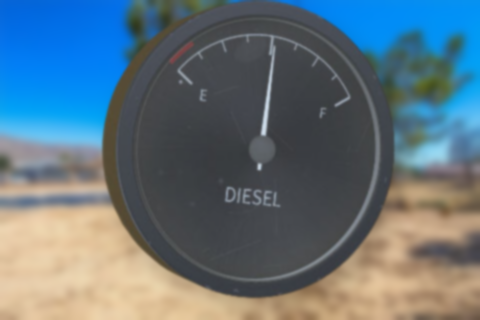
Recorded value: 0.5
